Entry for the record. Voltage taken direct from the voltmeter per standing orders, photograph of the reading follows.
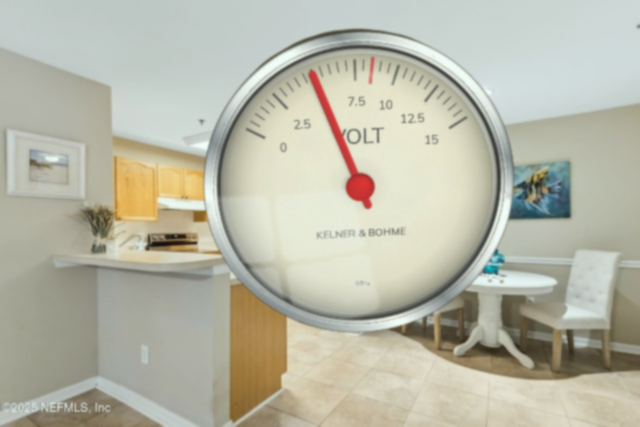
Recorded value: 5 V
